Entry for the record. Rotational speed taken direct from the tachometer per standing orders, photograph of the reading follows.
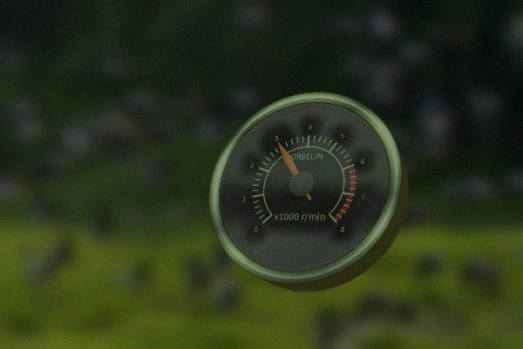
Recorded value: 3000 rpm
